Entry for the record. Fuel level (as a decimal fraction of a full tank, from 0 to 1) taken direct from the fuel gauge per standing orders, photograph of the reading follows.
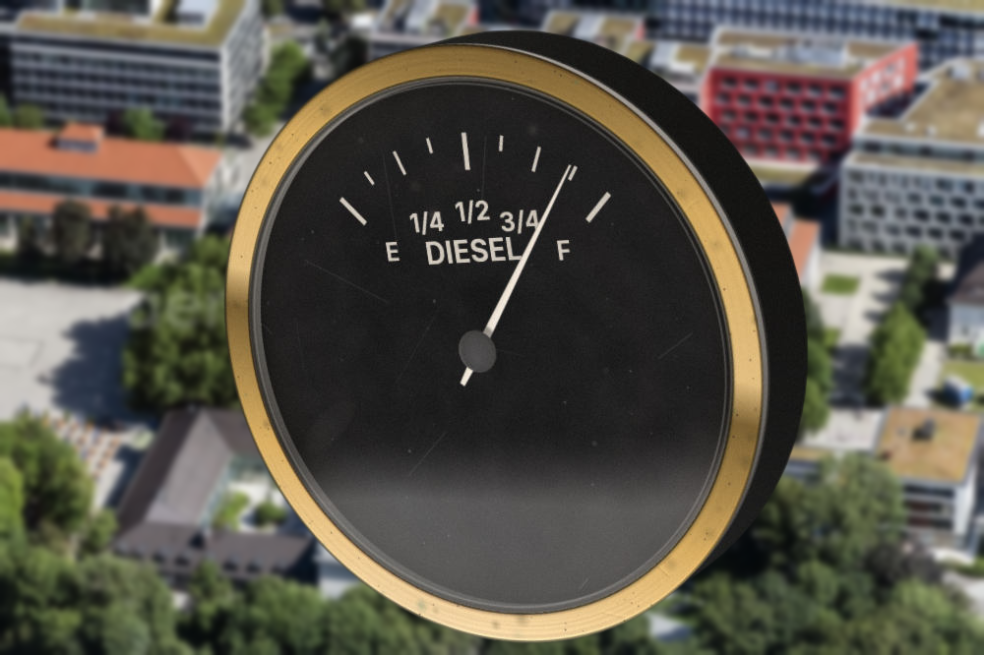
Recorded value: 0.875
